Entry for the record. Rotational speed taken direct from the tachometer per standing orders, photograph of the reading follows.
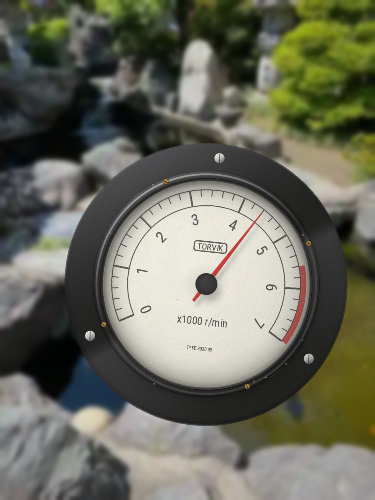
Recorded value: 4400 rpm
